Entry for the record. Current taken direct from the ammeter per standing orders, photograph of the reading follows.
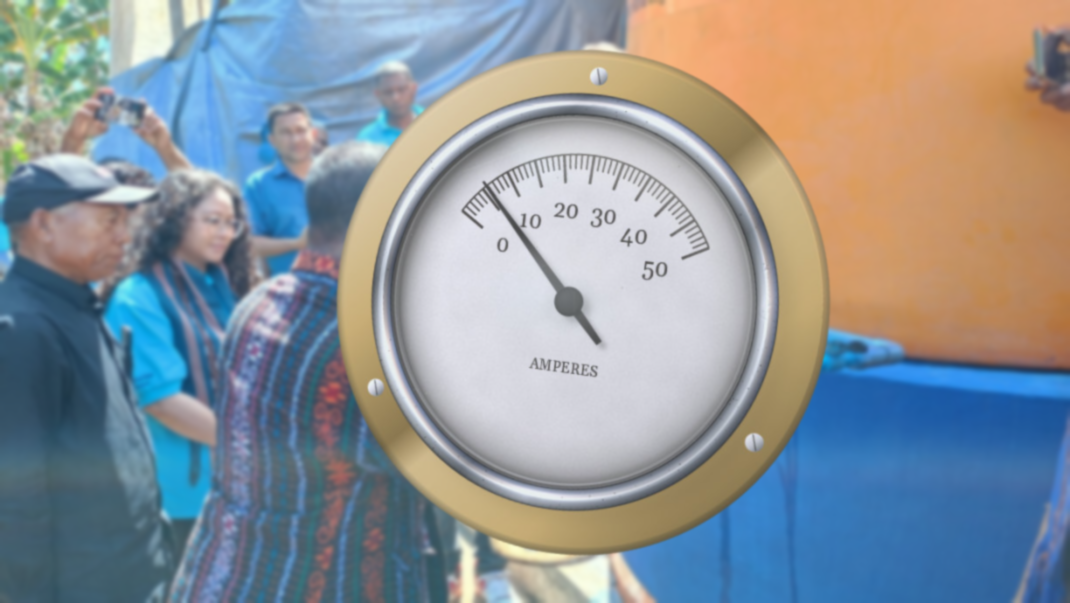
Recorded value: 6 A
